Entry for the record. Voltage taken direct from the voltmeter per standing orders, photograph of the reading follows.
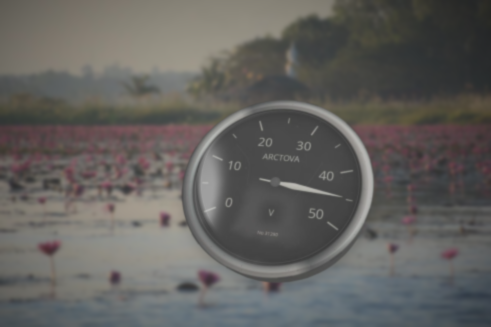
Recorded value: 45 V
